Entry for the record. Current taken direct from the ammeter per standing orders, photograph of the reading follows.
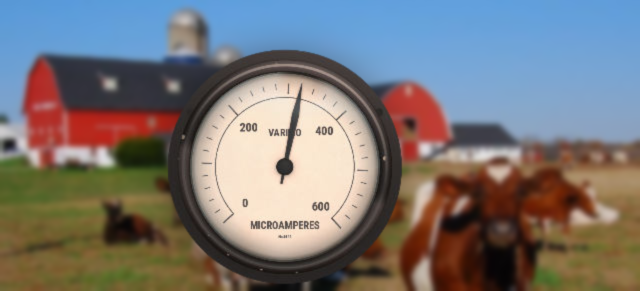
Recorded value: 320 µA
